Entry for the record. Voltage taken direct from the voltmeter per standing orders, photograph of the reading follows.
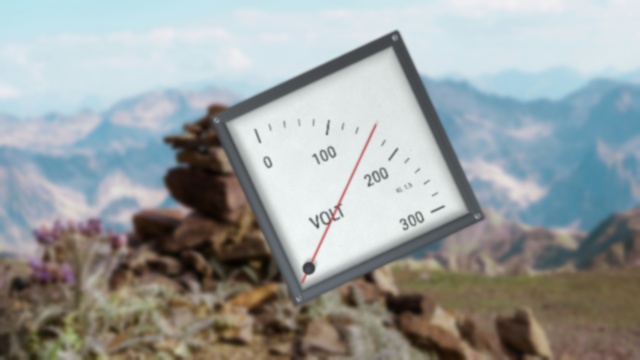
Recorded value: 160 V
